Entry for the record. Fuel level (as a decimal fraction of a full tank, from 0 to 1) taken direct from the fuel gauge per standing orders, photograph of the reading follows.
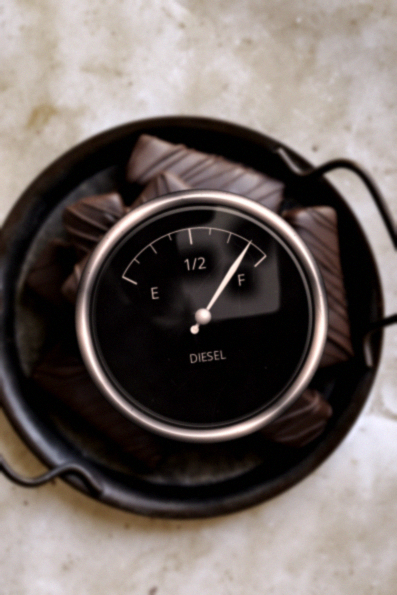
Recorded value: 0.875
